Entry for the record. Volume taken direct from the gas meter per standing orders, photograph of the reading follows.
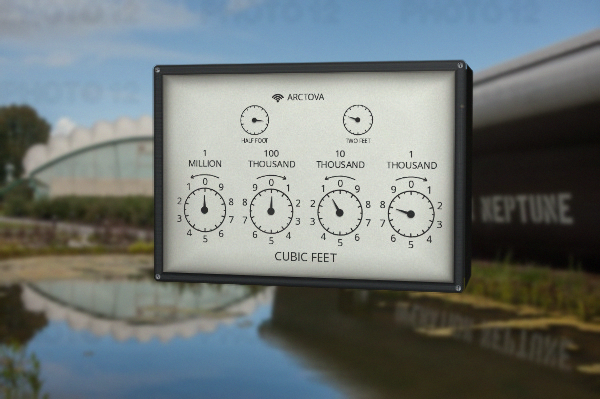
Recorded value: 800 ft³
